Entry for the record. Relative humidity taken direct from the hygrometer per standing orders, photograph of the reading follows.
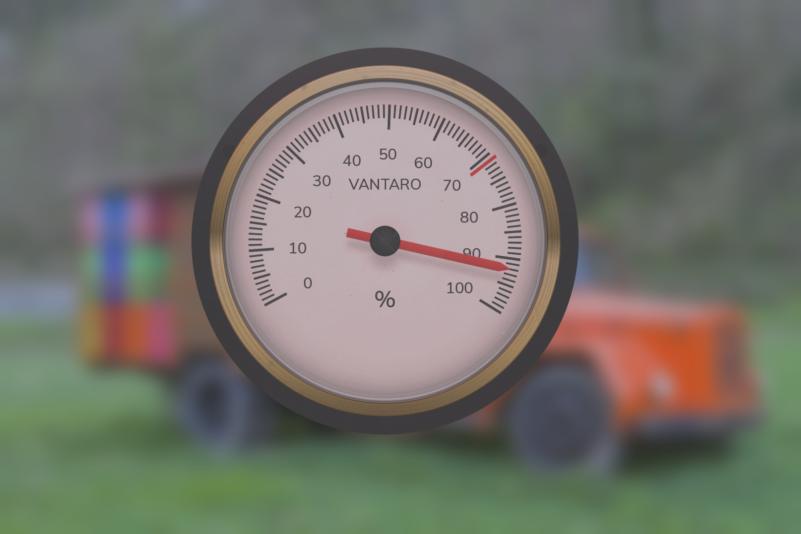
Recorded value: 92 %
